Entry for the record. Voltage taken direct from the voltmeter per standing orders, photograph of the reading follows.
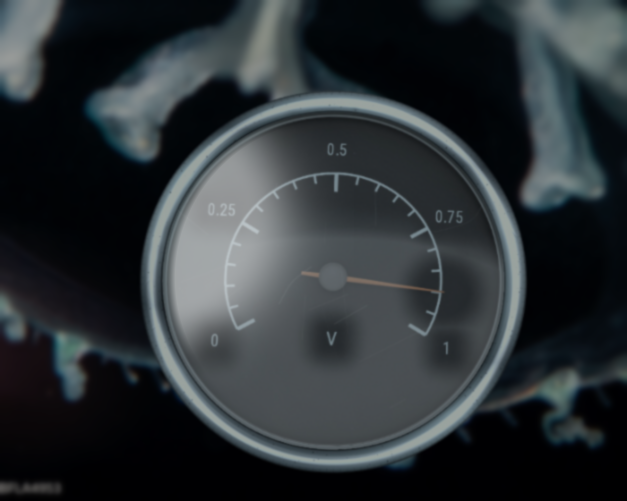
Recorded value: 0.9 V
